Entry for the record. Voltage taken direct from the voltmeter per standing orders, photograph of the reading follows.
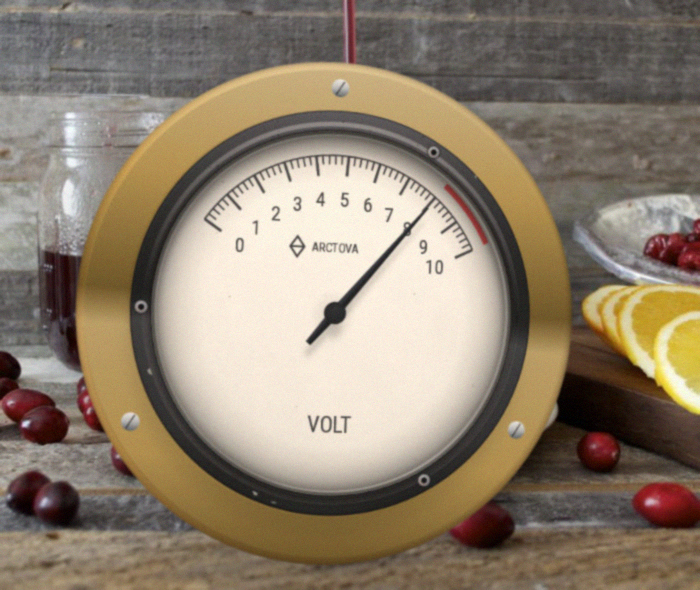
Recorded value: 8 V
